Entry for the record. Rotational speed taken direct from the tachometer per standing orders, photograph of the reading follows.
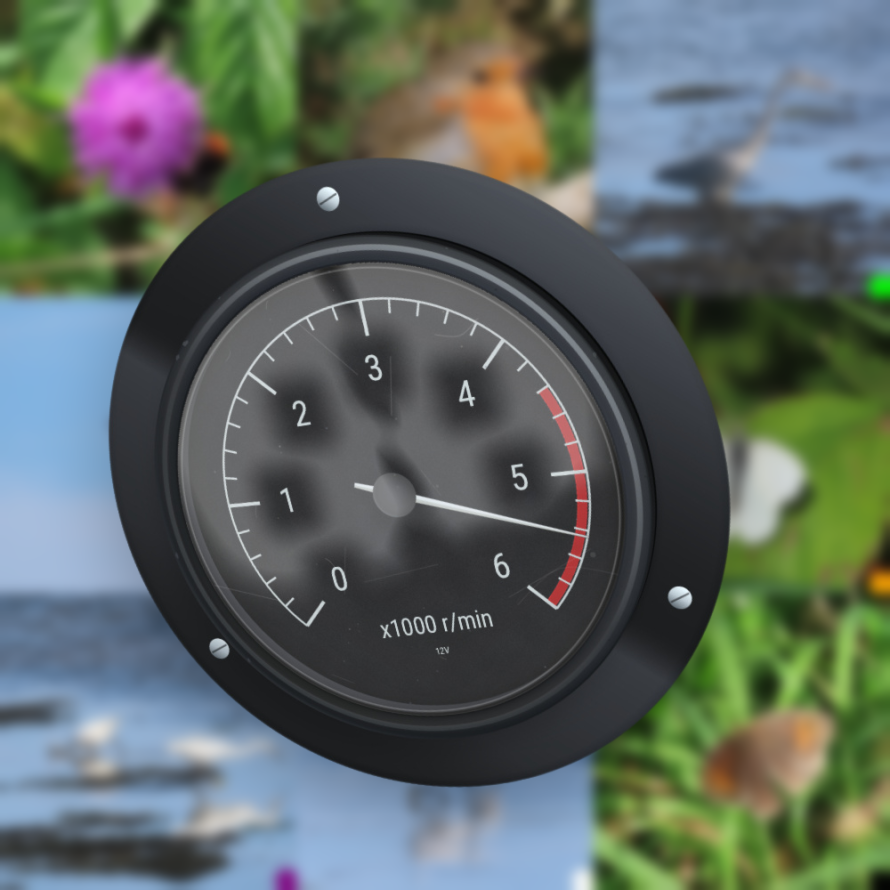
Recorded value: 5400 rpm
